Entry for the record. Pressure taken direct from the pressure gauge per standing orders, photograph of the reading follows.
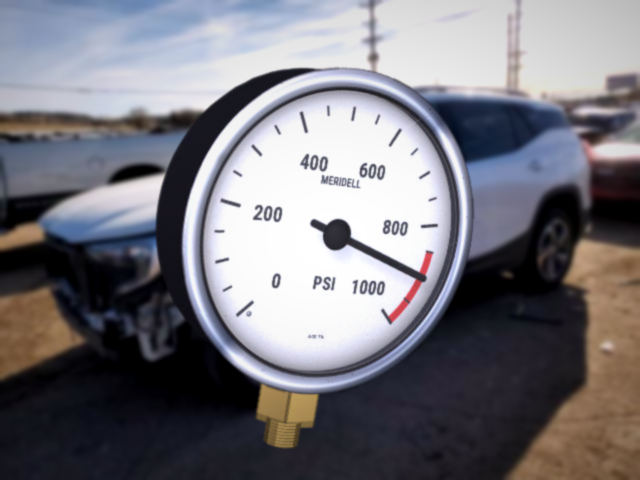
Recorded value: 900 psi
